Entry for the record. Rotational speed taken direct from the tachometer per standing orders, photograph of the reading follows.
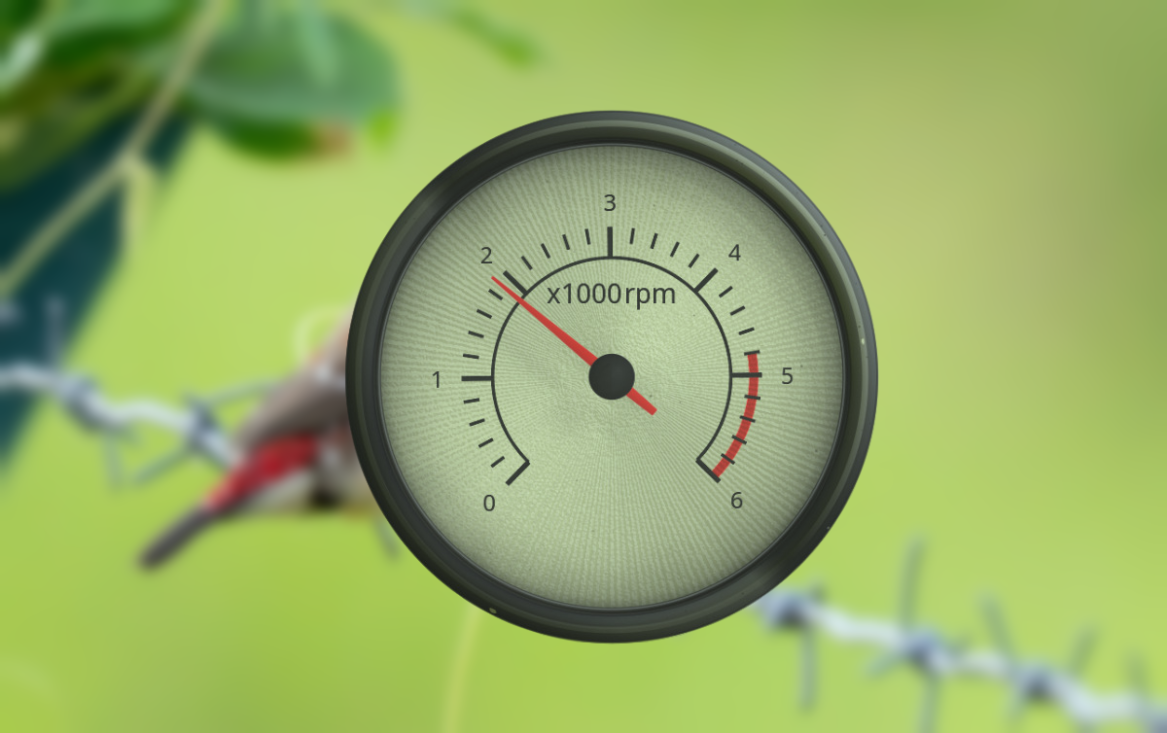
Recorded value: 1900 rpm
